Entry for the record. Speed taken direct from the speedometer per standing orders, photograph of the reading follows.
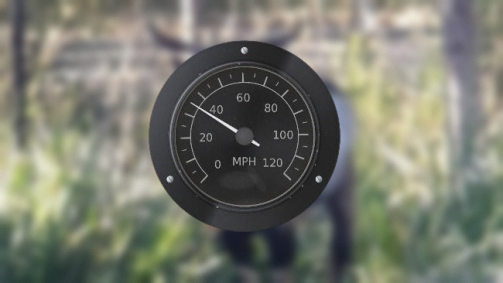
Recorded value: 35 mph
